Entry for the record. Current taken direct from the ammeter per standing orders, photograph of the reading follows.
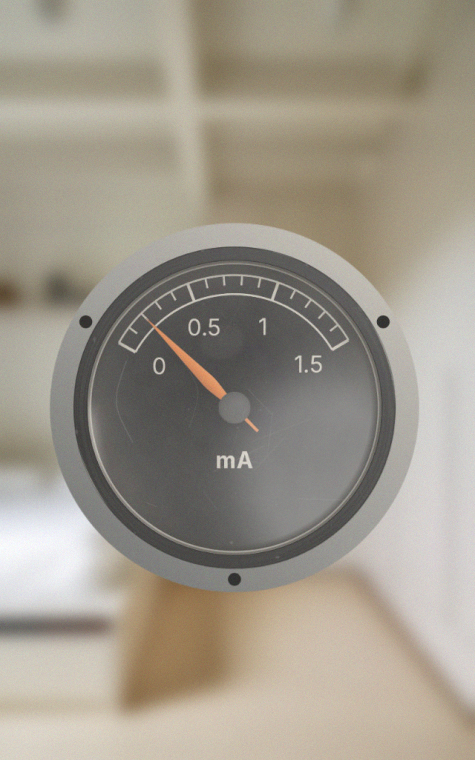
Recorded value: 0.2 mA
